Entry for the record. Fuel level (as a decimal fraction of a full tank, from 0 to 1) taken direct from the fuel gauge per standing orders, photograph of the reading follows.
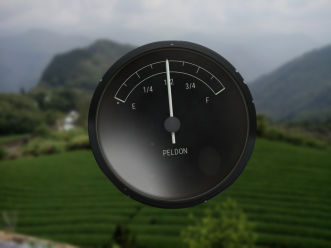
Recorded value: 0.5
